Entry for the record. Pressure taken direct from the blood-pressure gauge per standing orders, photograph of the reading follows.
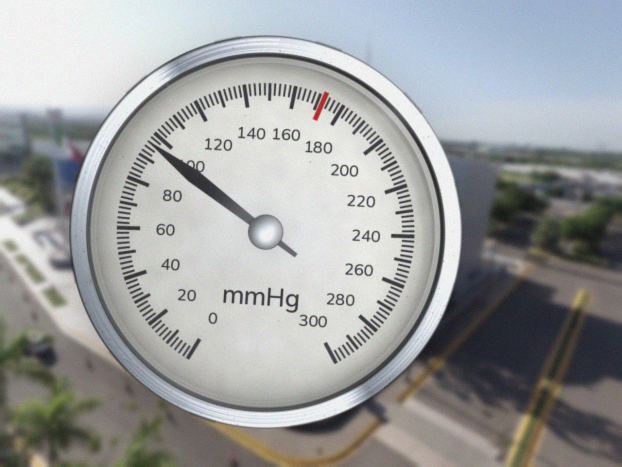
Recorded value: 96 mmHg
